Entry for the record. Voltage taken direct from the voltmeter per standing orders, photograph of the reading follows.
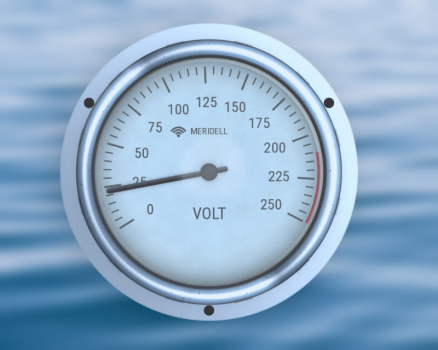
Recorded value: 22.5 V
